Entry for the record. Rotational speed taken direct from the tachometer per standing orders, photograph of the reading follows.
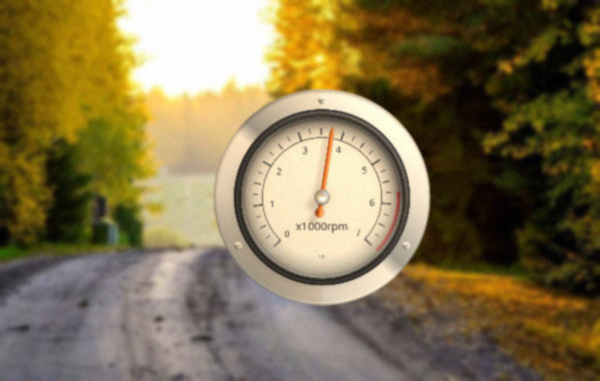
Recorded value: 3750 rpm
